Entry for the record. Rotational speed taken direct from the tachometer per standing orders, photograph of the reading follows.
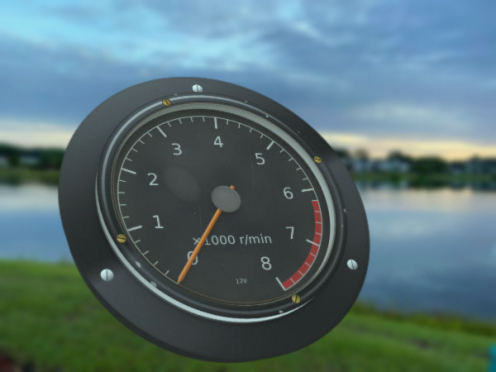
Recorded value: 0 rpm
